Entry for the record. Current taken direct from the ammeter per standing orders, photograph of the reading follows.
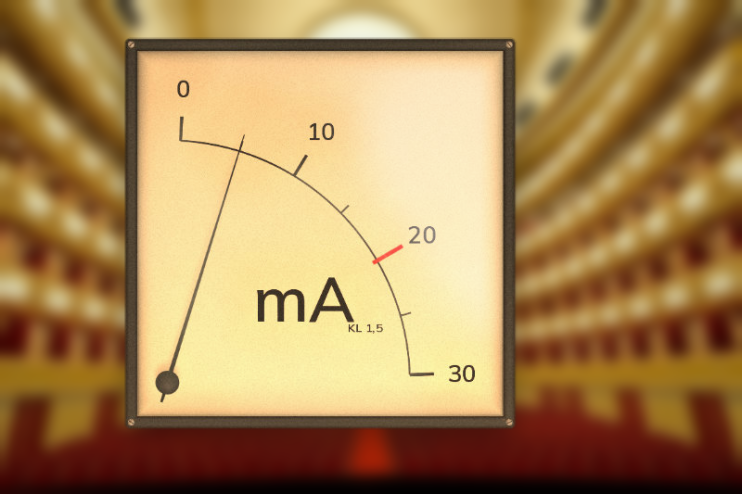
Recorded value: 5 mA
